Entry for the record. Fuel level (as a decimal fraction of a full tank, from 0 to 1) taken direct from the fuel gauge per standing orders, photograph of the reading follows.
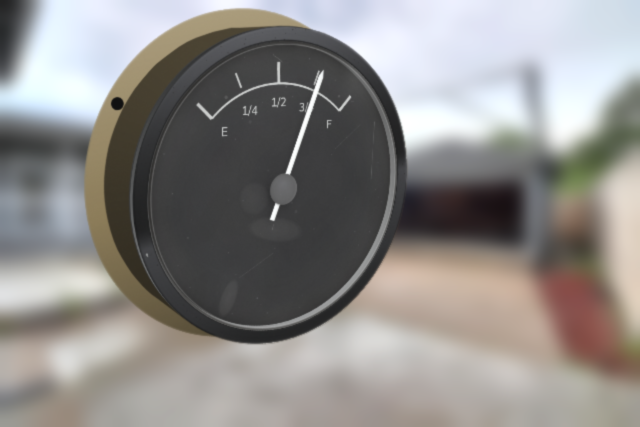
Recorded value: 0.75
